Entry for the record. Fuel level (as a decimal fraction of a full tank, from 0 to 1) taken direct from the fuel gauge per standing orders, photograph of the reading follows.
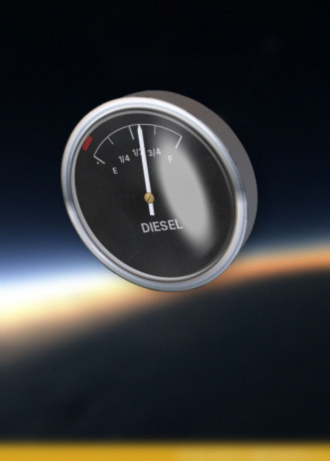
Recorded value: 0.625
